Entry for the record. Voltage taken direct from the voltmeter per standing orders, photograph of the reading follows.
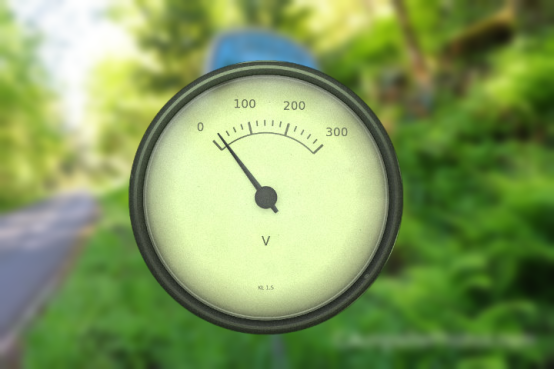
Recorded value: 20 V
